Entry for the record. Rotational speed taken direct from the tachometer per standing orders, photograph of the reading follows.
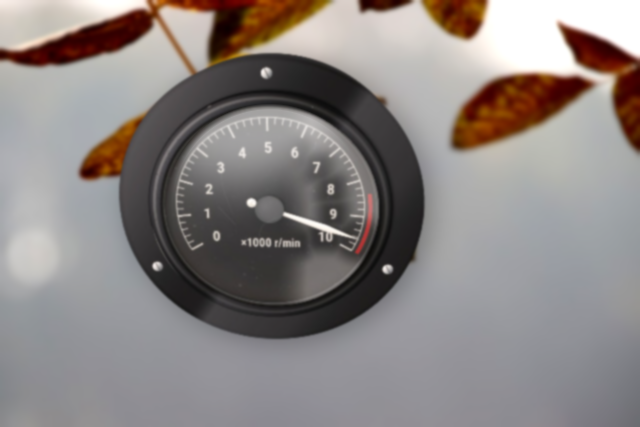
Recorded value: 9600 rpm
